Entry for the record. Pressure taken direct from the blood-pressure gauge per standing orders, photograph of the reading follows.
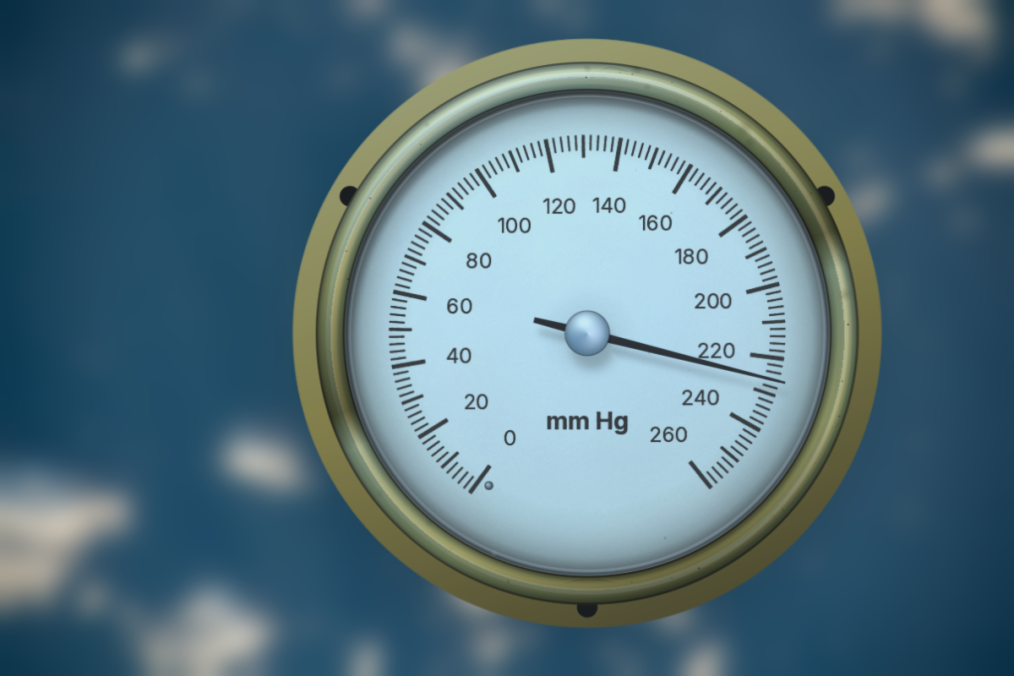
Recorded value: 226 mmHg
